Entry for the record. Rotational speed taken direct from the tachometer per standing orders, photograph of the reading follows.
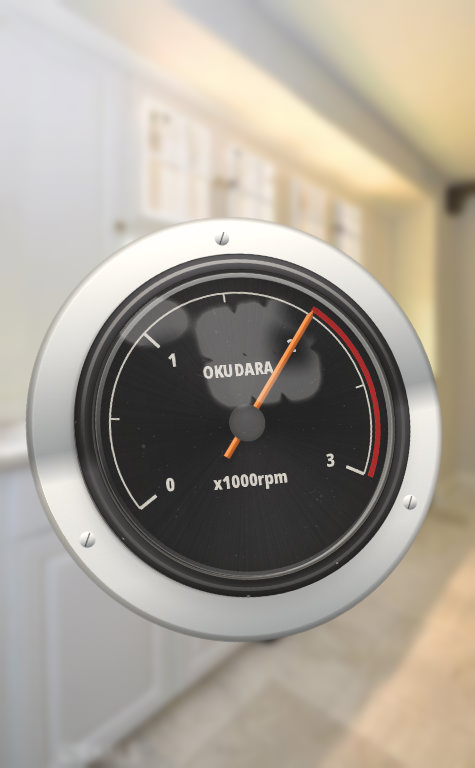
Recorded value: 2000 rpm
